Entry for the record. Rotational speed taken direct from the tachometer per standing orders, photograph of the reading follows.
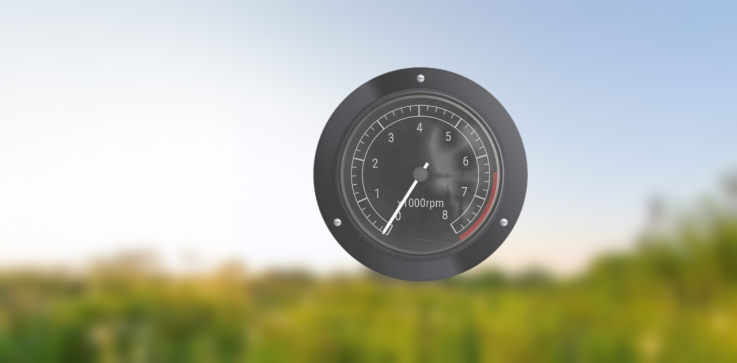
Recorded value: 100 rpm
